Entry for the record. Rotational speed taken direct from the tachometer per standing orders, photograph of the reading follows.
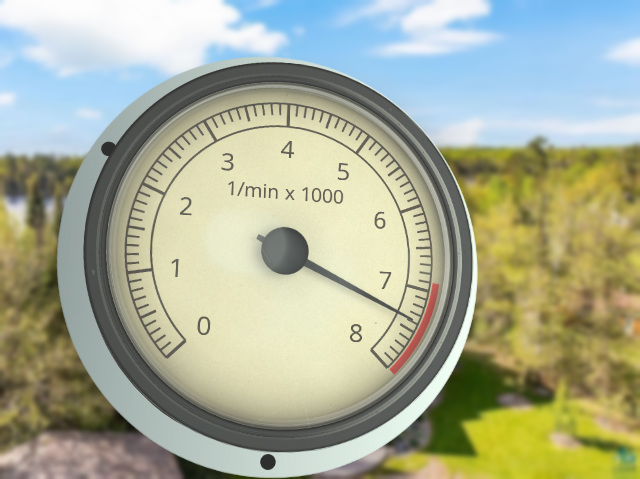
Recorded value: 7400 rpm
